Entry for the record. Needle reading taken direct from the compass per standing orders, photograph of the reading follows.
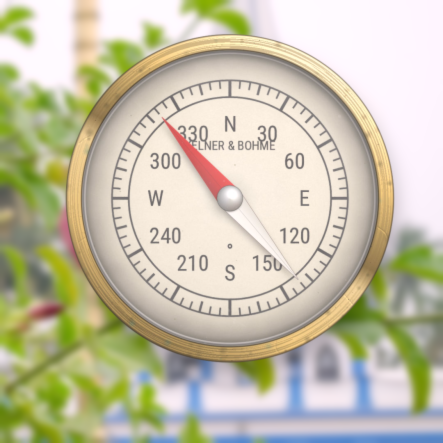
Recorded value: 320 °
